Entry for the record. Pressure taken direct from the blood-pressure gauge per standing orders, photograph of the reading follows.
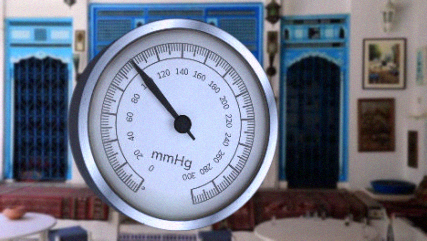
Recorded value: 100 mmHg
